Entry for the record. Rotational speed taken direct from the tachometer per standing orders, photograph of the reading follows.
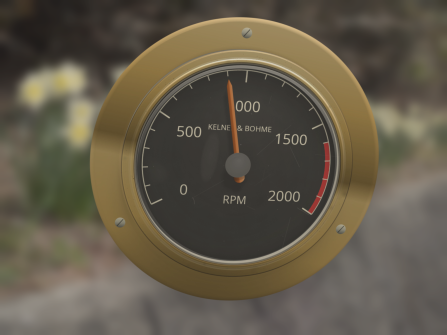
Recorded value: 900 rpm
